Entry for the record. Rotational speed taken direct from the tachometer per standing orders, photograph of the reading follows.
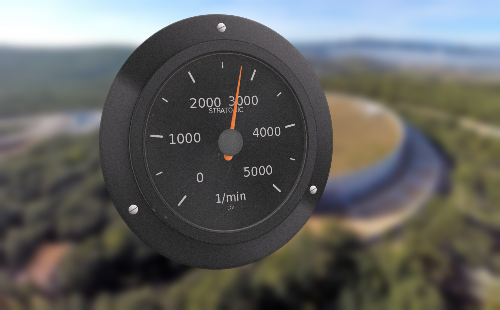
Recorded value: 2750 rpm
